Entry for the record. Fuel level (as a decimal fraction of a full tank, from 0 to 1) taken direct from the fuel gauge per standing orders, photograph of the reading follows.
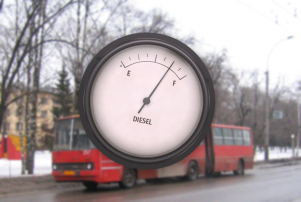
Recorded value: 0.75
